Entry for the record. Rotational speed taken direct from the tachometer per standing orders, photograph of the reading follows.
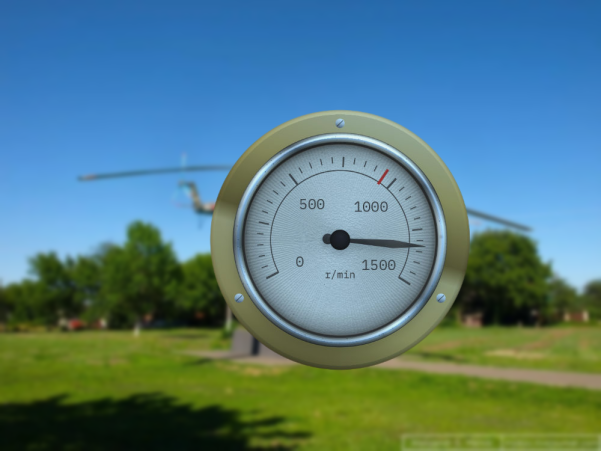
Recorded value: 1325 rpm
